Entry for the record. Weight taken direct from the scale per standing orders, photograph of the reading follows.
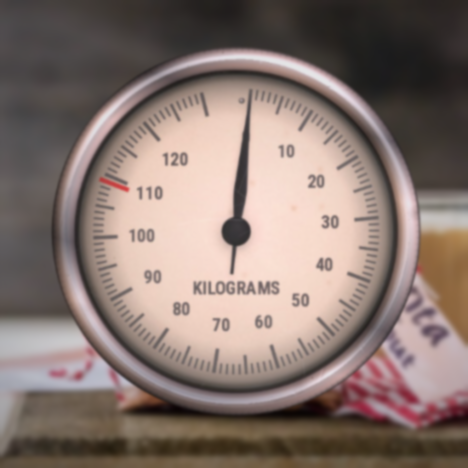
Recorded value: 0 kg
